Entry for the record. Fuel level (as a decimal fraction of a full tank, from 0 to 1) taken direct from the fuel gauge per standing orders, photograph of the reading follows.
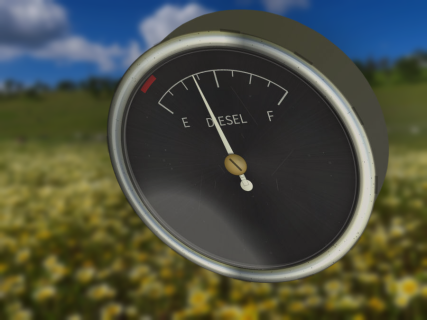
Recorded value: 0.375
